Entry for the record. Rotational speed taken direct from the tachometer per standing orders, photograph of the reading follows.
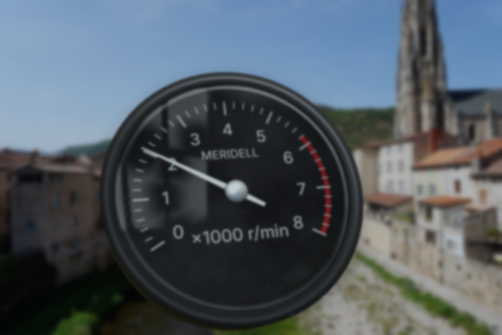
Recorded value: 2000 rpm
